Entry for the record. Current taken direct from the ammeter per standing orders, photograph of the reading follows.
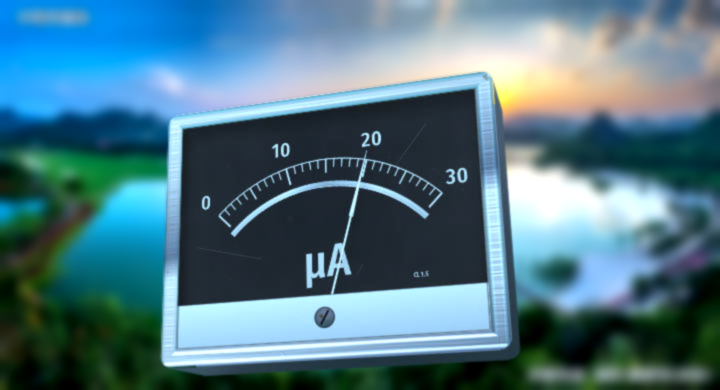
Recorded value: 20 µA
